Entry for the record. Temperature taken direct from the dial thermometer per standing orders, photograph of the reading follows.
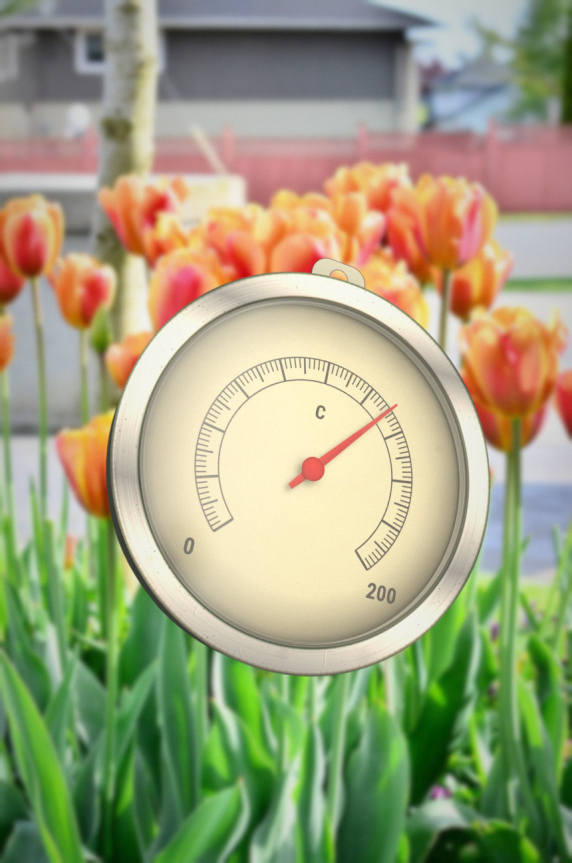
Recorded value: 130 °C
